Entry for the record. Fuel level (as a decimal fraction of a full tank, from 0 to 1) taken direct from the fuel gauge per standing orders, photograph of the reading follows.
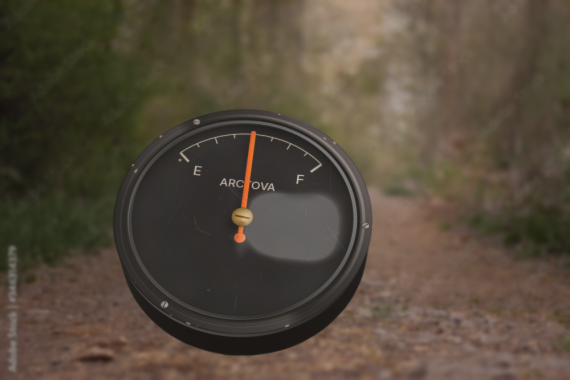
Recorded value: 0.5
